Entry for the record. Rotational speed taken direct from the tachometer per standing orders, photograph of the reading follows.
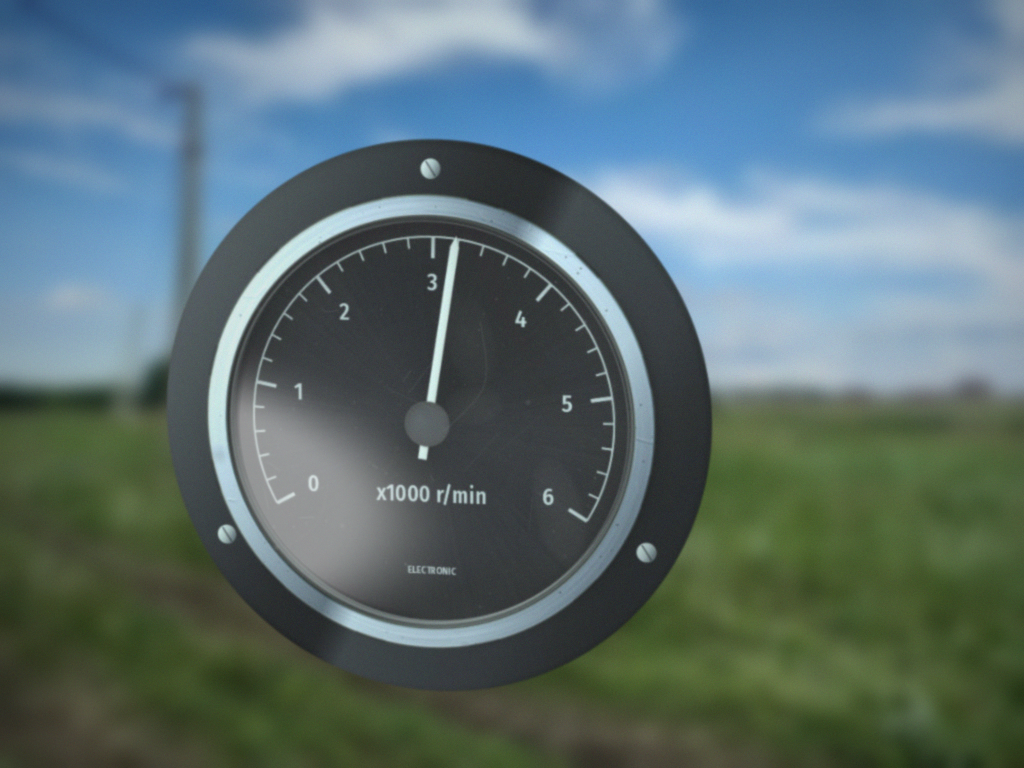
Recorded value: 3200 rpm
